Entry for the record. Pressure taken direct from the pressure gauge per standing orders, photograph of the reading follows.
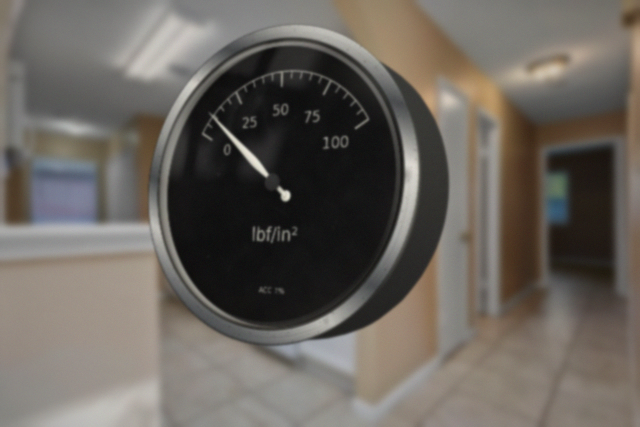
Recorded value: 10 psi
